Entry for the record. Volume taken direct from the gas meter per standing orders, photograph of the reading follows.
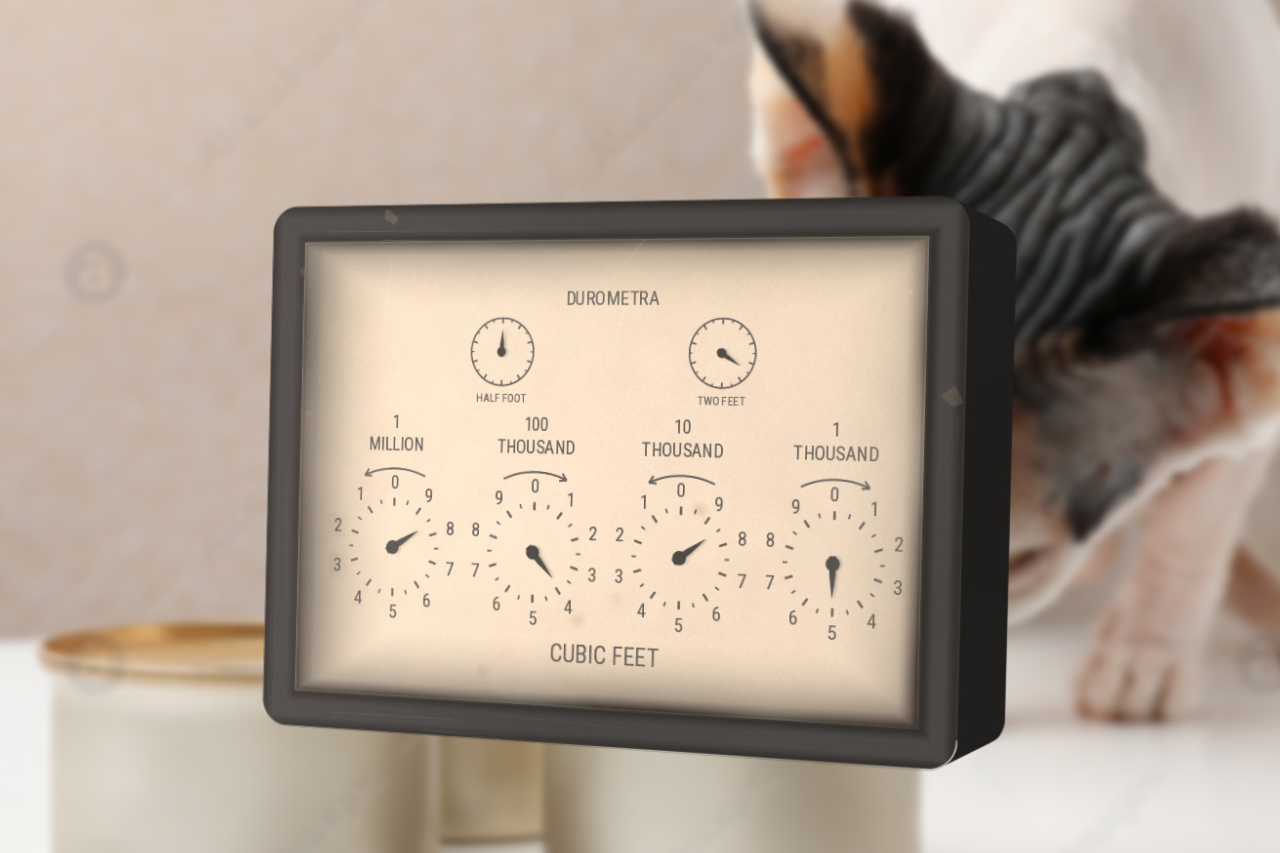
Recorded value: 838500 ft³
